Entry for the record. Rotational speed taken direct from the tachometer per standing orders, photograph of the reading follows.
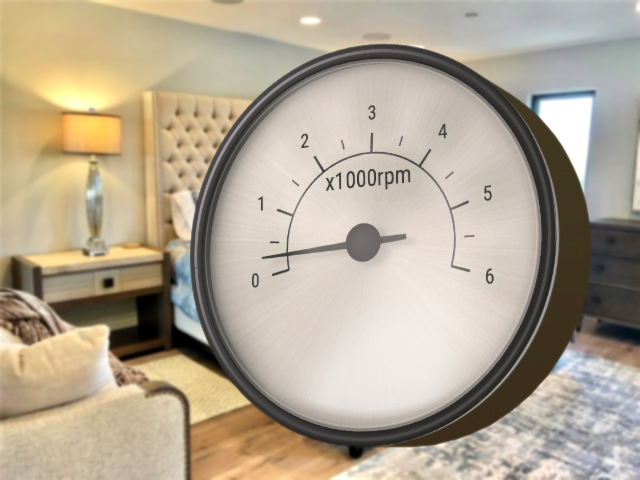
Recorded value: 250 rpm
